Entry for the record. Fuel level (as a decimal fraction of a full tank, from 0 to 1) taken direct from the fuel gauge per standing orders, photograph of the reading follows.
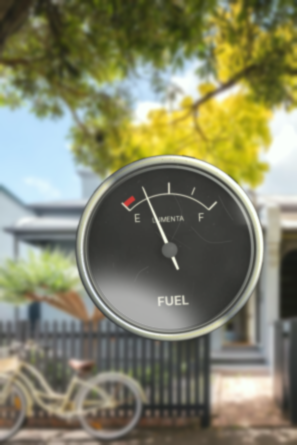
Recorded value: 0.25
